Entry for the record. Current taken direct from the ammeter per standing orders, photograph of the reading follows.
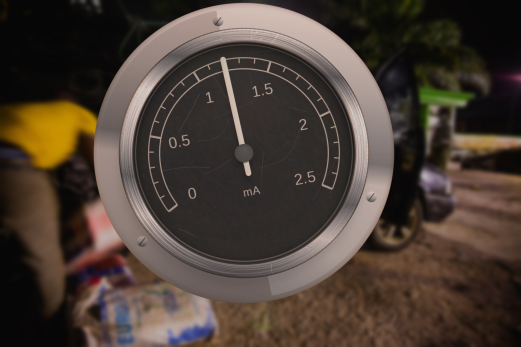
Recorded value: 1.2 mA
